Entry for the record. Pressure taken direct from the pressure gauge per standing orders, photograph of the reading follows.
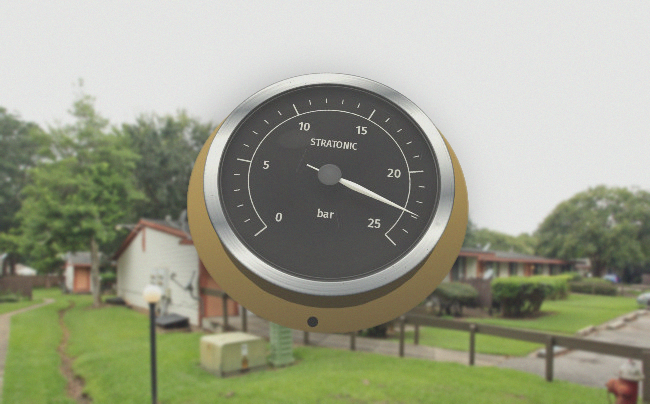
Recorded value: 23 bar
